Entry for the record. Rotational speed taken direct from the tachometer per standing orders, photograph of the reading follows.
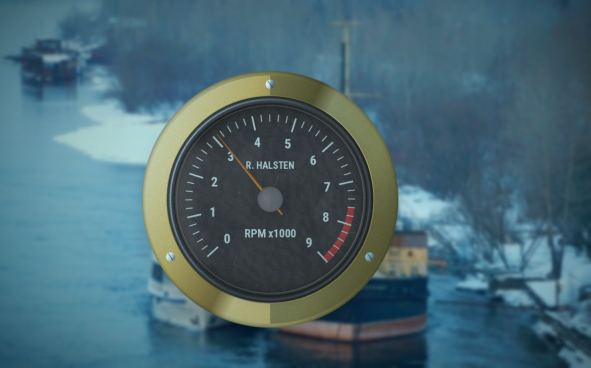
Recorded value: 3100 rpm
